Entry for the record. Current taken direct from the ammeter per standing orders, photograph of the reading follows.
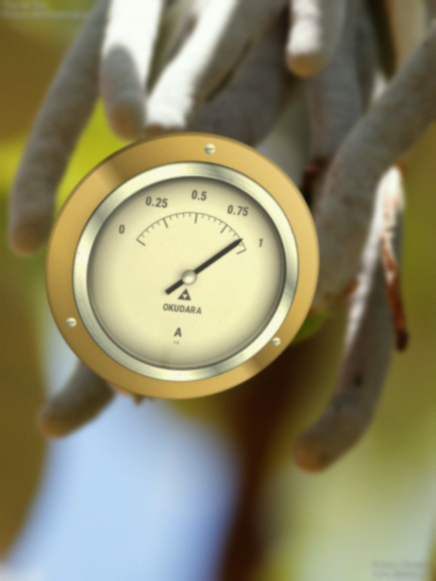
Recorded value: 0.9 A
